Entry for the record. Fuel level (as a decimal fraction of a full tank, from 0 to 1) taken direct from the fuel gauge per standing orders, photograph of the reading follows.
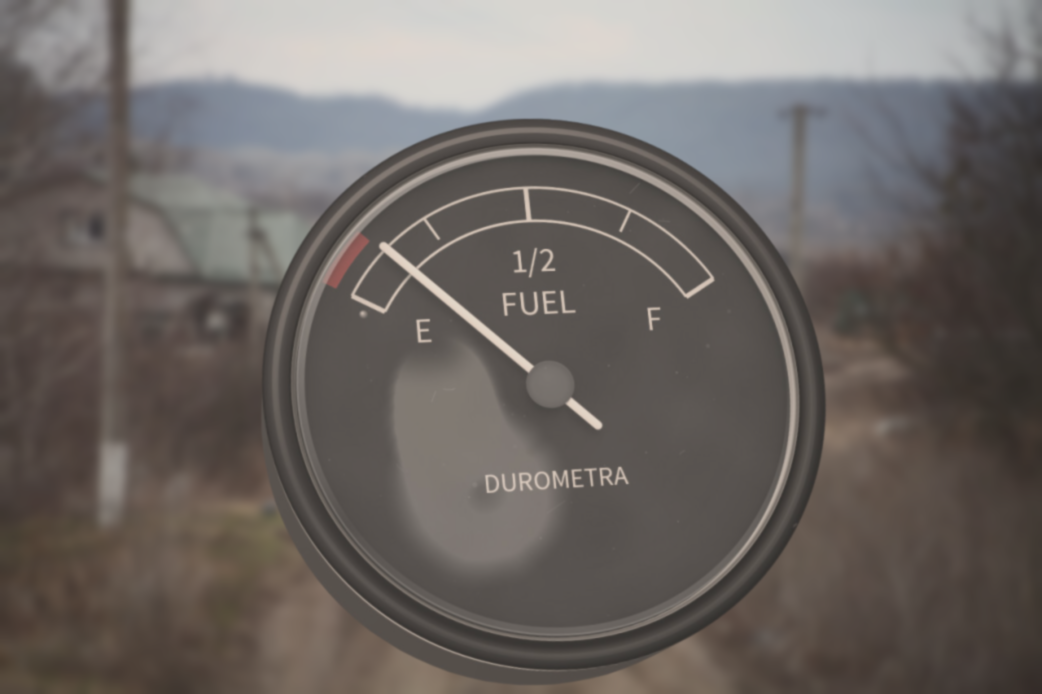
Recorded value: 0.125
